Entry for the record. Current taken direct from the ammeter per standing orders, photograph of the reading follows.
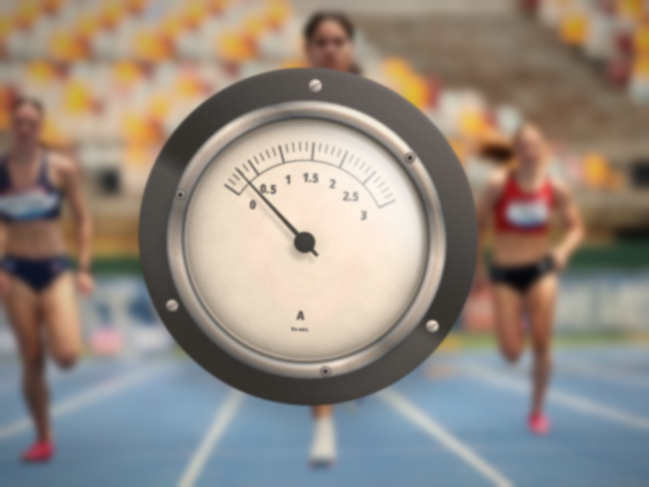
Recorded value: 0.3 A
